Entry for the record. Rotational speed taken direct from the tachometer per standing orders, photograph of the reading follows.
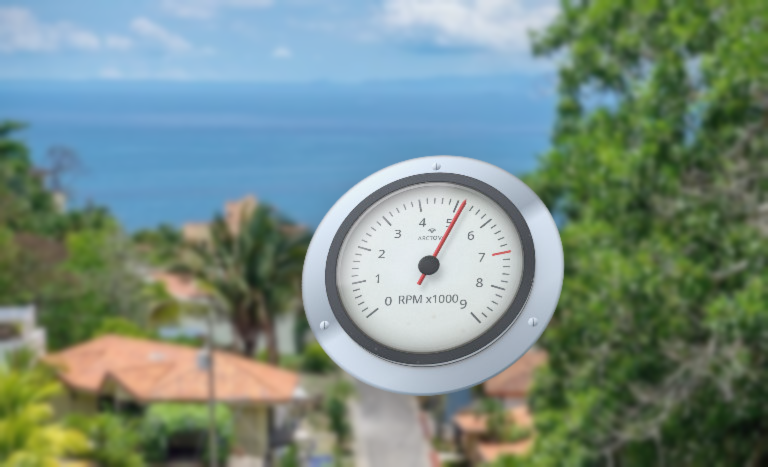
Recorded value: 5200 rpm
